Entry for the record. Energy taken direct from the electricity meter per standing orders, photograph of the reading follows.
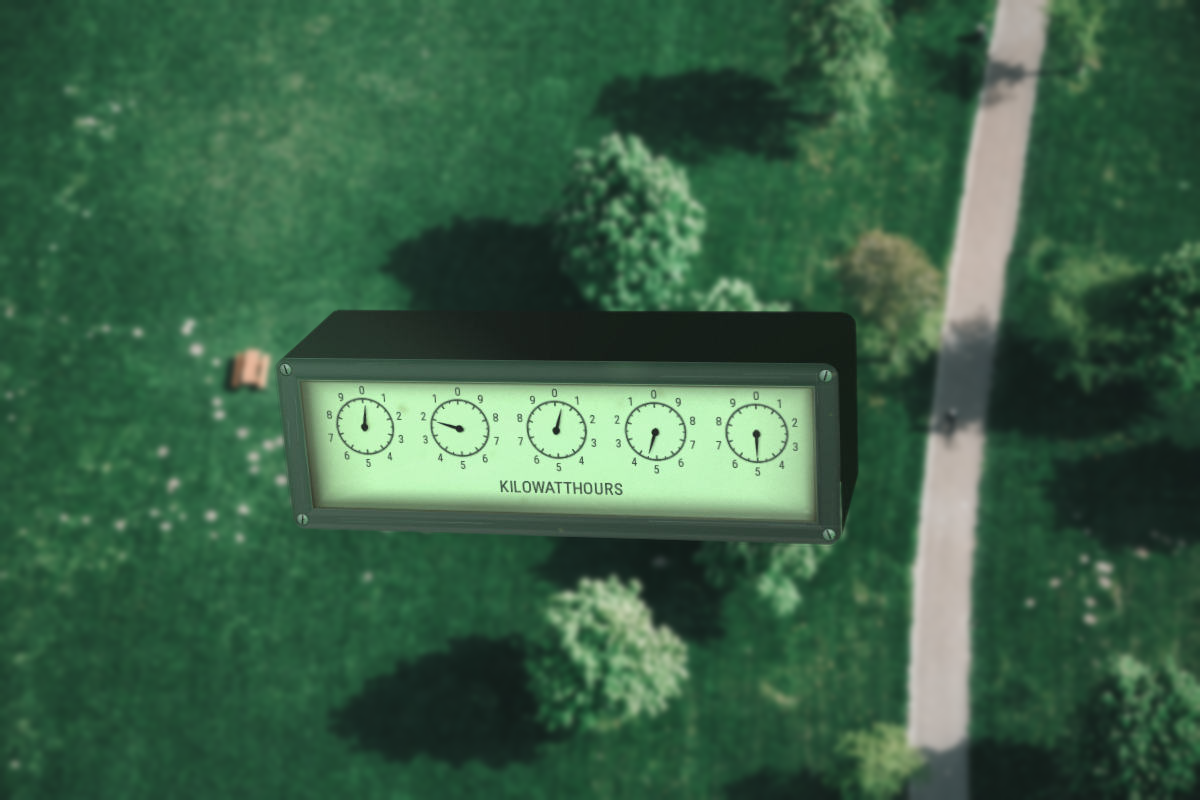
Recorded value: 2045 kWh
